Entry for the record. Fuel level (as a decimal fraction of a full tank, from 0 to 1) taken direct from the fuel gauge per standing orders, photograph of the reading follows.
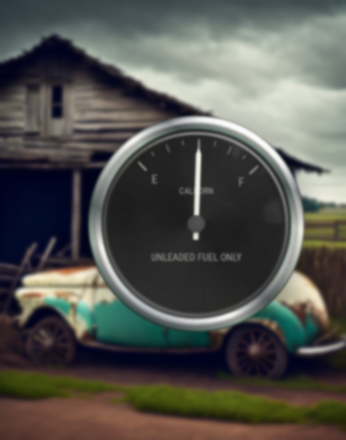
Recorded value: 0.5
